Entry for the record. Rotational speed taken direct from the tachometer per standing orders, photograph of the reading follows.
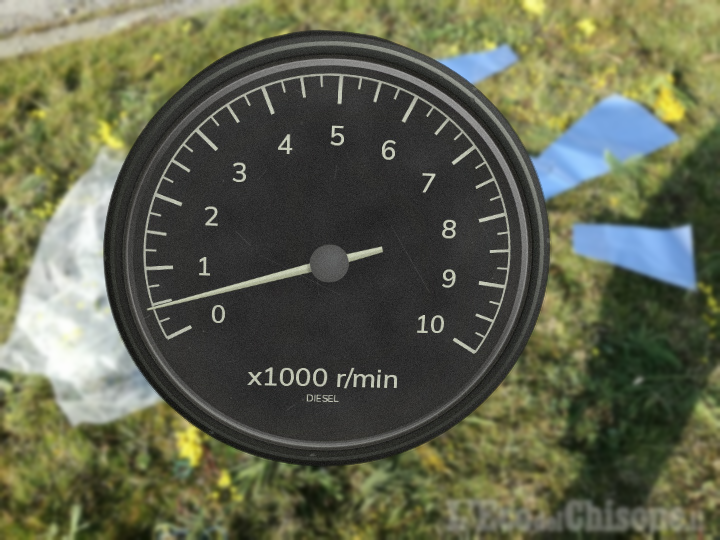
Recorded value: 500 rpm
